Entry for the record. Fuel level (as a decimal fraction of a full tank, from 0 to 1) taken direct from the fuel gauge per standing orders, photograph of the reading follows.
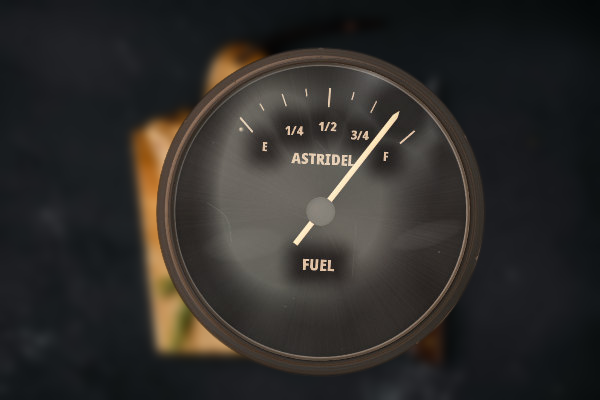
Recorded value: 0.875
